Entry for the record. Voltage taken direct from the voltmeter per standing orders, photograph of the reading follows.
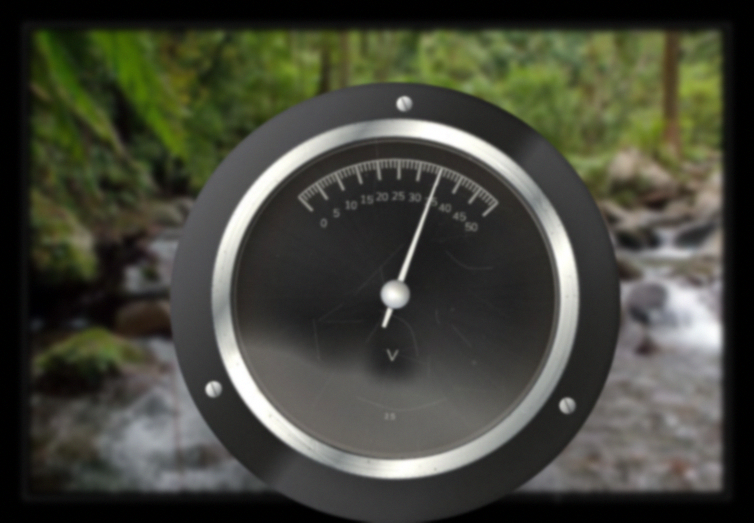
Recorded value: 35 V
